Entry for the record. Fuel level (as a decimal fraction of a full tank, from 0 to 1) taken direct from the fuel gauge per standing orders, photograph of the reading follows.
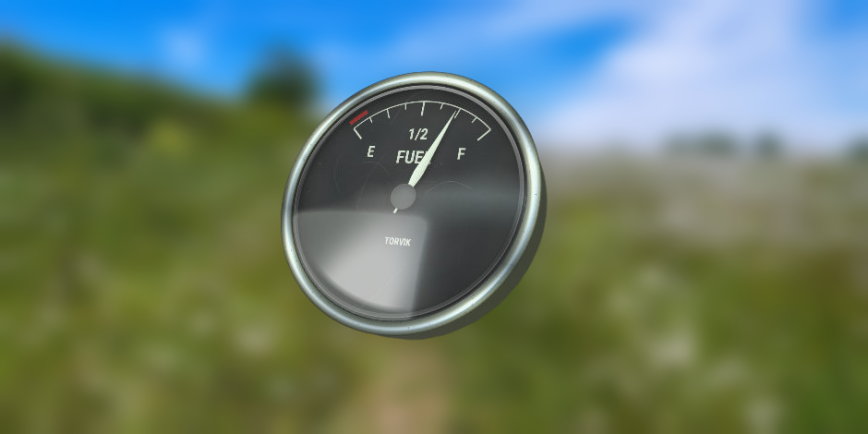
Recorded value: 0.75
